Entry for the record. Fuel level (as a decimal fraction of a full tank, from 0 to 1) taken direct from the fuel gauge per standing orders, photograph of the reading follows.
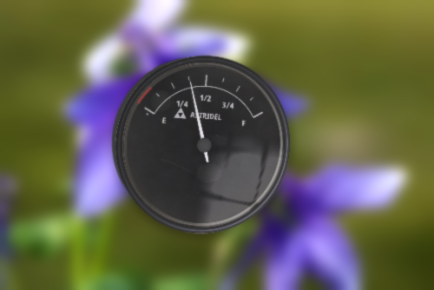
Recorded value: 0.375
